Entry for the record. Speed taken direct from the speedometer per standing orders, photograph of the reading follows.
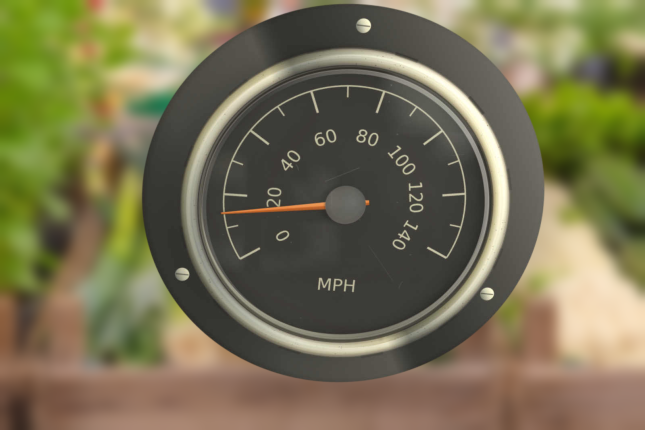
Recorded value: 15 mph
